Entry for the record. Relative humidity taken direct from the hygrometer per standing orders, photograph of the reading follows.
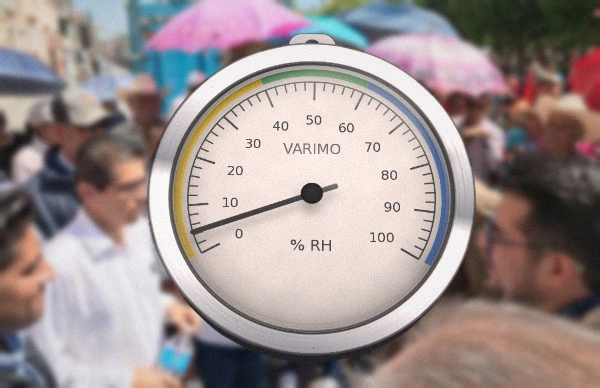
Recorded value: 4 %
